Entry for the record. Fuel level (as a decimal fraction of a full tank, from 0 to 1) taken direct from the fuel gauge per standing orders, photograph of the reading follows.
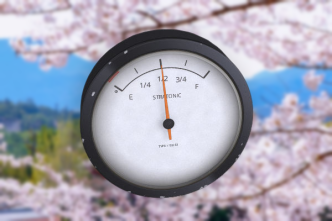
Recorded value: 0.5
